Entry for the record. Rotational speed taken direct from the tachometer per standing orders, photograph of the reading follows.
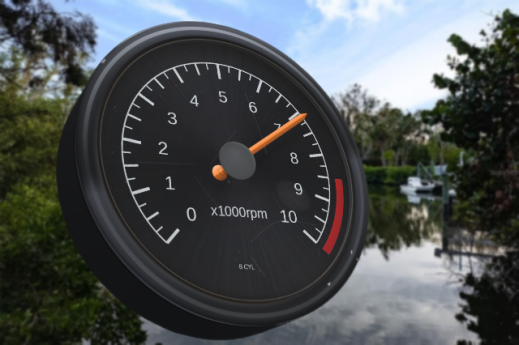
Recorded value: 7125 rpm
